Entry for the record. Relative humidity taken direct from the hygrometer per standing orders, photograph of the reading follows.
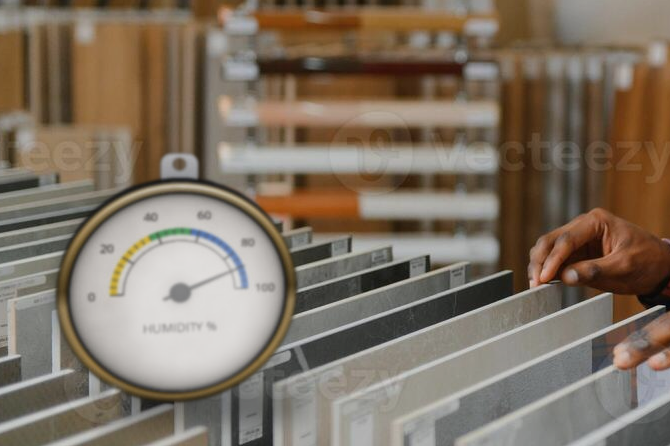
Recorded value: 88 %
